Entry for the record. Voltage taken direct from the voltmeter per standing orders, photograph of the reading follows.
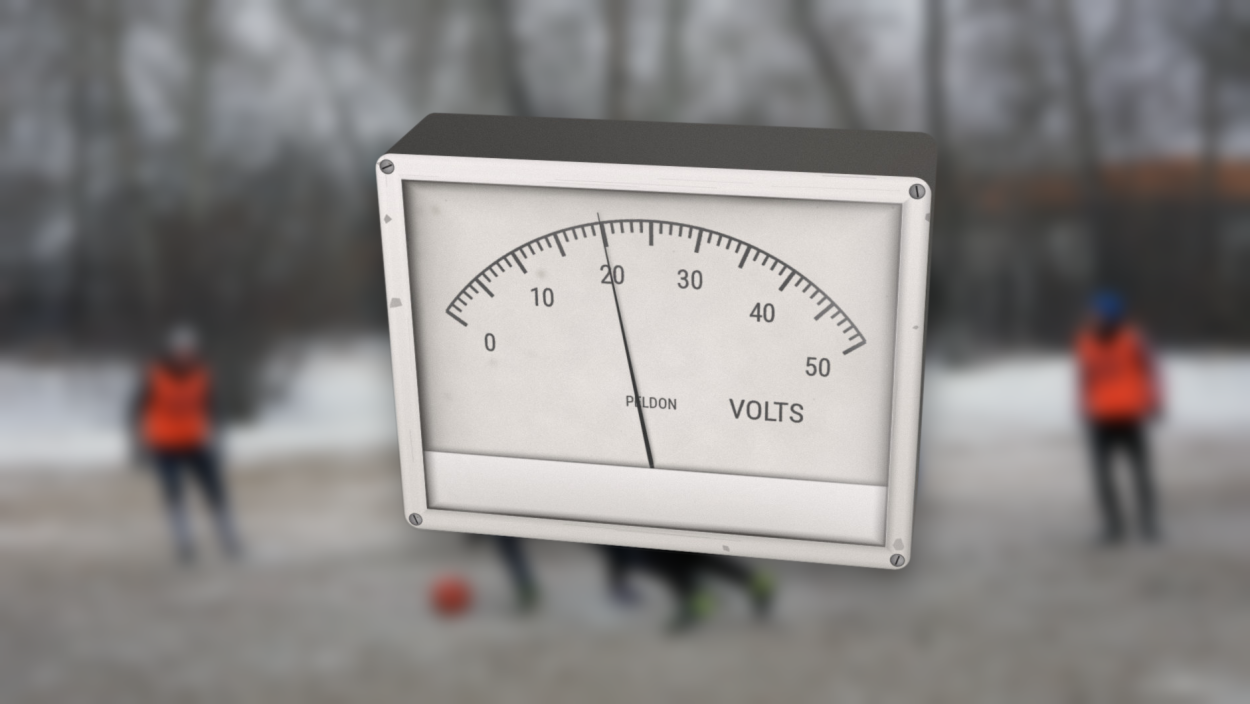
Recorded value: 20 V
